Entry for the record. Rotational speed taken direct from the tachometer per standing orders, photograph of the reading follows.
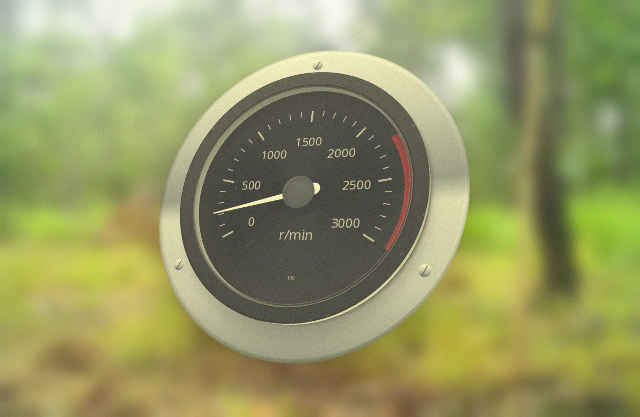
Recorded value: 200 rpm
